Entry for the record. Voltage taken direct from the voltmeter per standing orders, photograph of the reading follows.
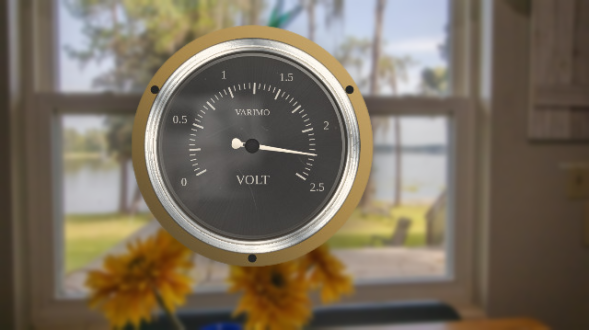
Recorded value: 2.25 V
